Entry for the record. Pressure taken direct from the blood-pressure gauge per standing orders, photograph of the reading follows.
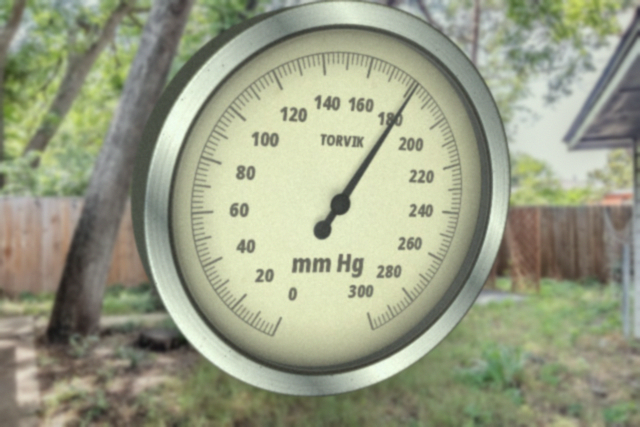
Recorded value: 180 mmHg
